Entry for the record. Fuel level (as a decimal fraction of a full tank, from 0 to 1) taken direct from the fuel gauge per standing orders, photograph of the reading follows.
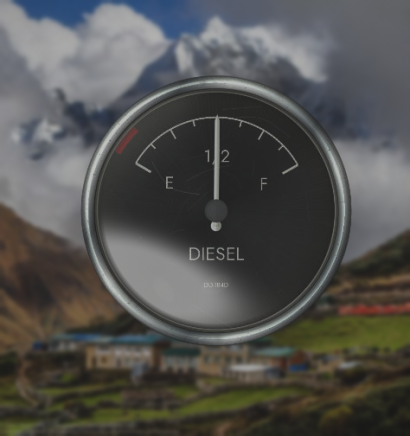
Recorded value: 0.5
